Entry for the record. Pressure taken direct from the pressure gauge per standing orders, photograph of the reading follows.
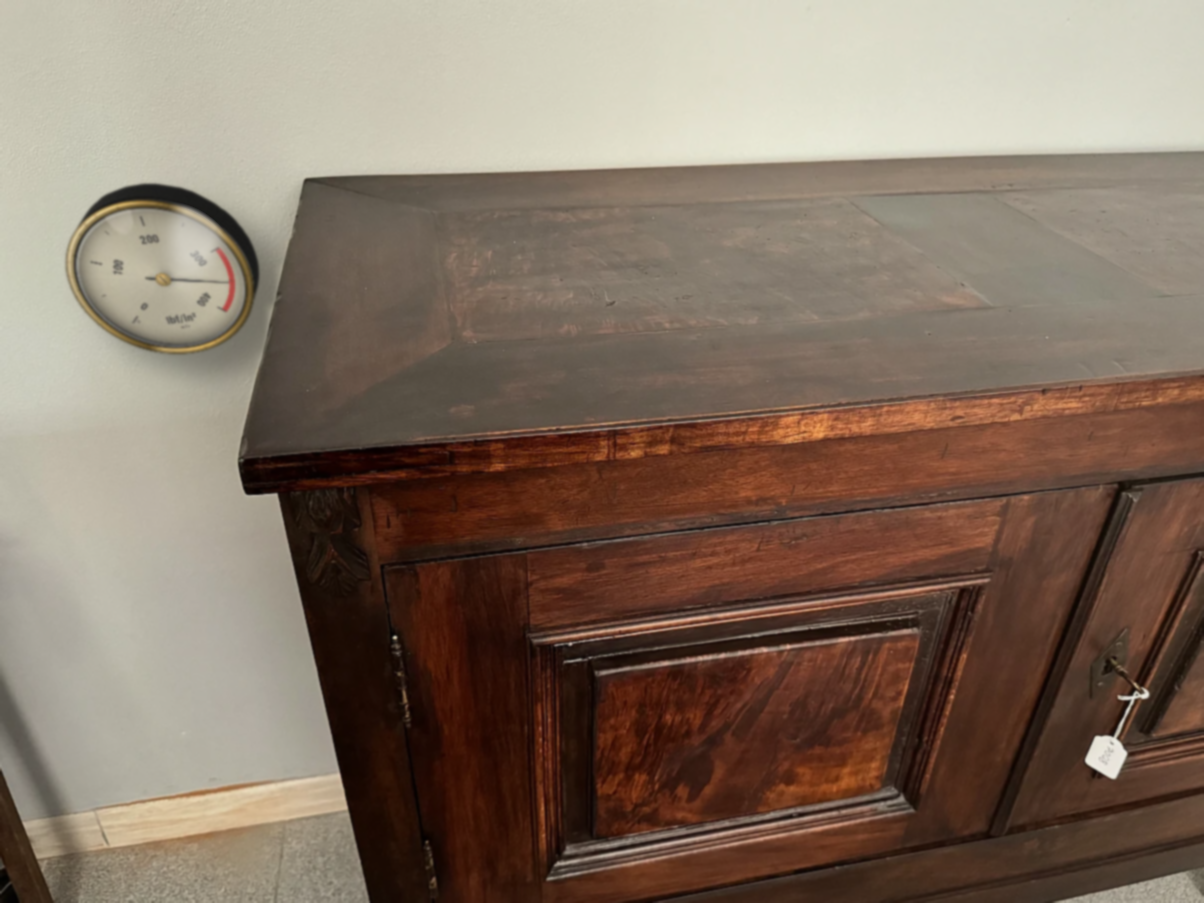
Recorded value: 350 psi
